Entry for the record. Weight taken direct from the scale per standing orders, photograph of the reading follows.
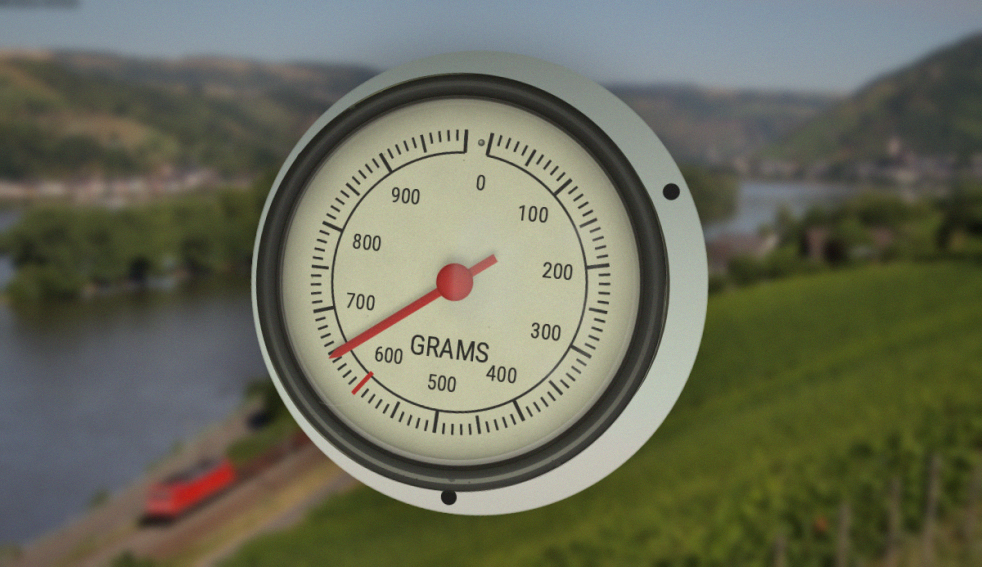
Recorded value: 645 g
